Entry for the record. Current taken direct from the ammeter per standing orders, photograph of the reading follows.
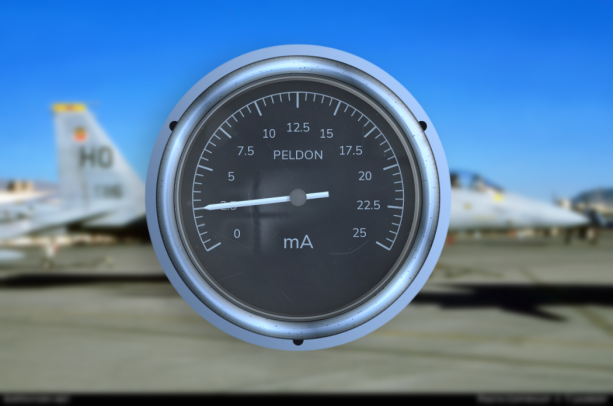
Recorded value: 2.5 mA
